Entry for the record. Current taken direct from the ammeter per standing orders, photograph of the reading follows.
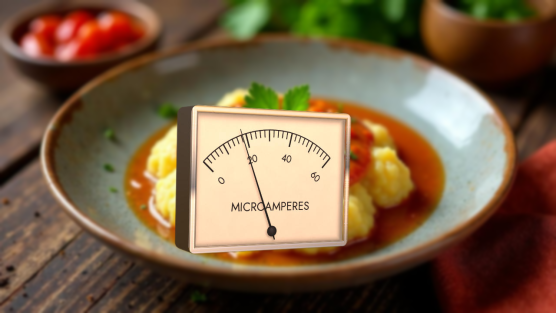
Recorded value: 18 µA
